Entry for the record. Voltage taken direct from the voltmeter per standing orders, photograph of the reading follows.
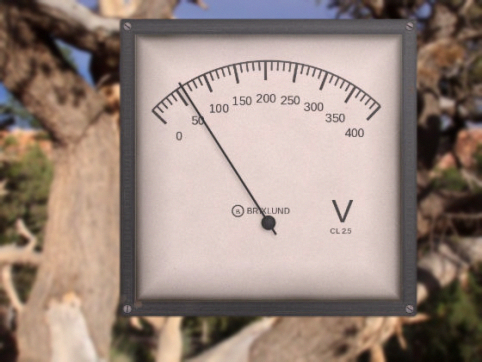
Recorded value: 60 V
